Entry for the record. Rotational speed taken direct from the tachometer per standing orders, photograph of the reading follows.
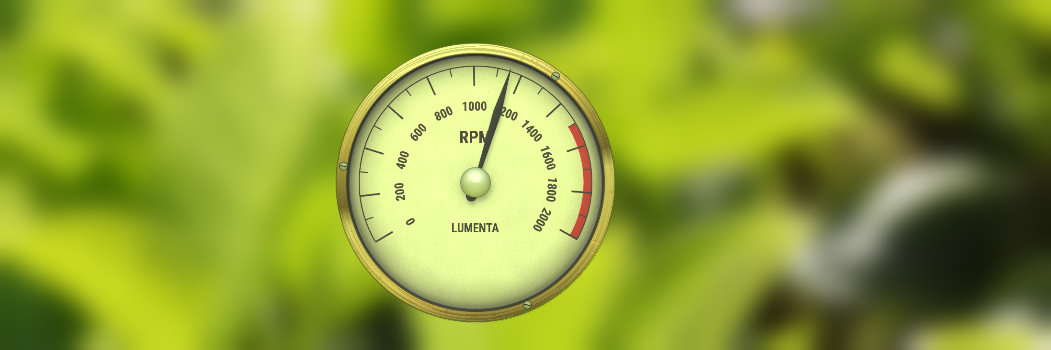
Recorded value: 1150 rpm
